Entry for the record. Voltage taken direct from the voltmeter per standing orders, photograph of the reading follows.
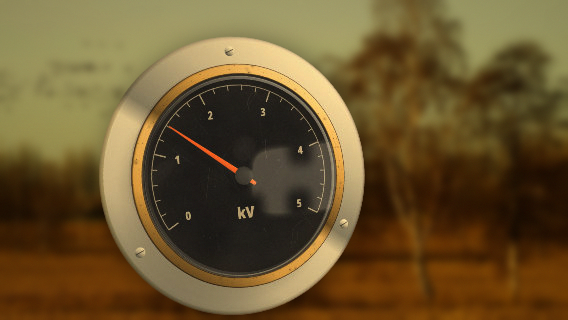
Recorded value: 1.4 kV
